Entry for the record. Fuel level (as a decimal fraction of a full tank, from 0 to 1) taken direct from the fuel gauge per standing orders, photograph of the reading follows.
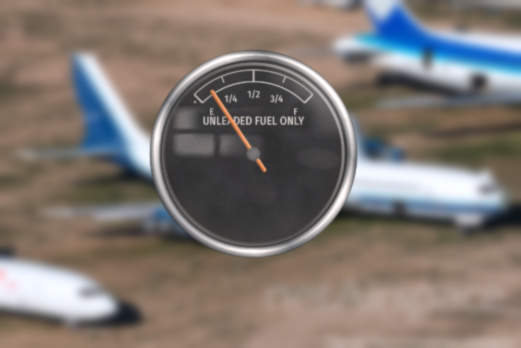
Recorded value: 0.125
